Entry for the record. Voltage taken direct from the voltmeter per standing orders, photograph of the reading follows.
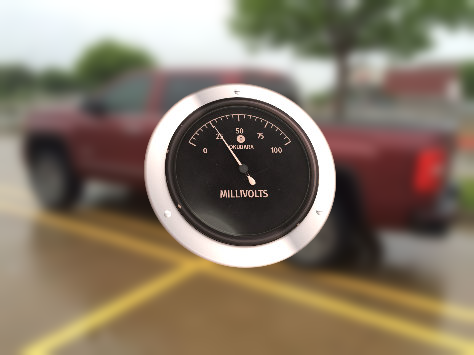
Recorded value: 25 mV
